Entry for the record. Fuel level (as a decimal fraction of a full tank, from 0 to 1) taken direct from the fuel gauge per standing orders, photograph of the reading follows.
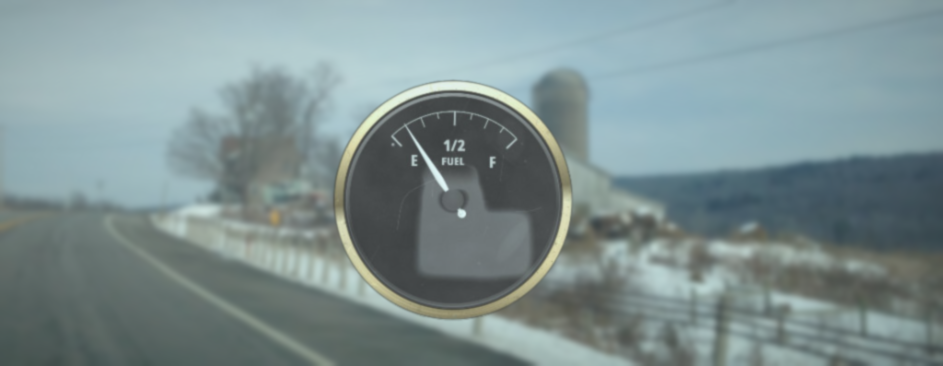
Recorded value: 0.125
